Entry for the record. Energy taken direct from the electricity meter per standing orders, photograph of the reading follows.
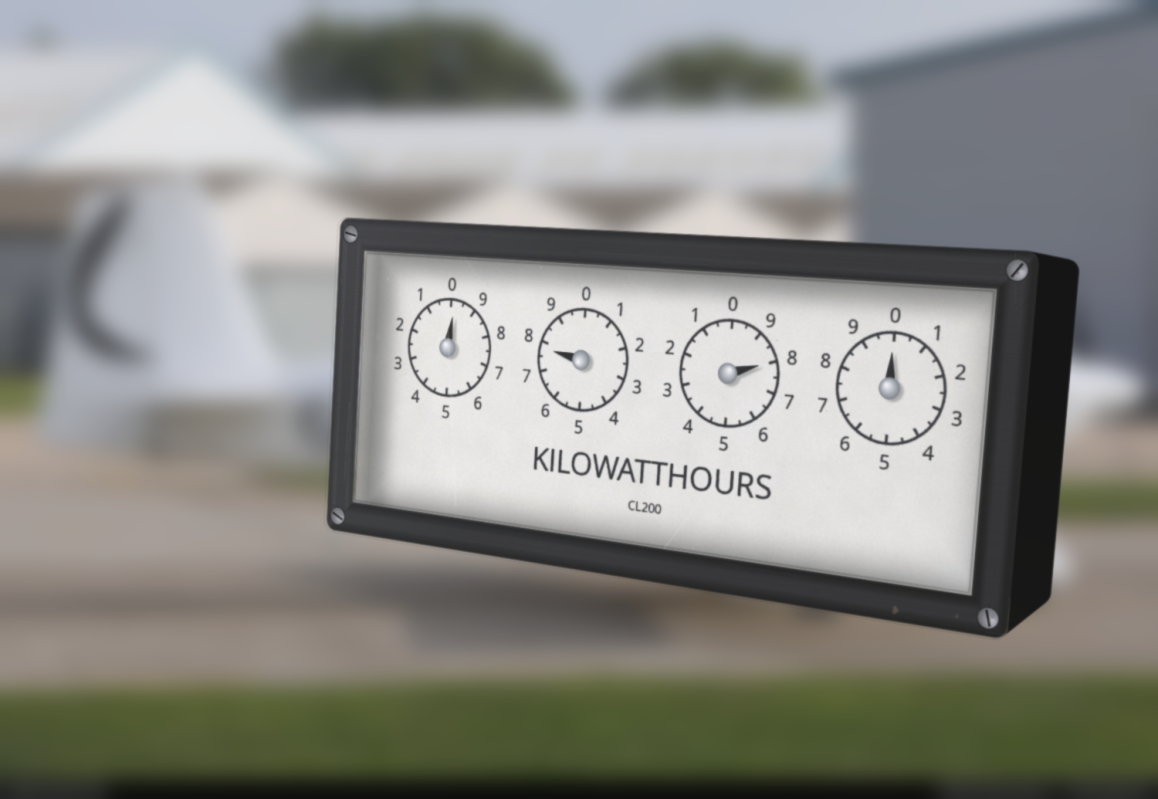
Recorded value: 9780 kWh
